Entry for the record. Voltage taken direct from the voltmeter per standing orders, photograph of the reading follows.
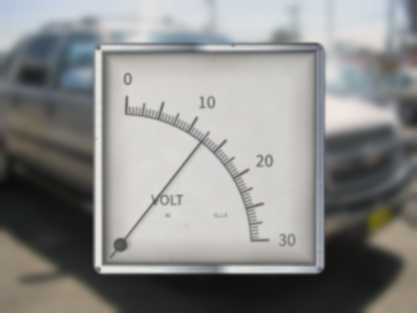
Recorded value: 12.5 V
